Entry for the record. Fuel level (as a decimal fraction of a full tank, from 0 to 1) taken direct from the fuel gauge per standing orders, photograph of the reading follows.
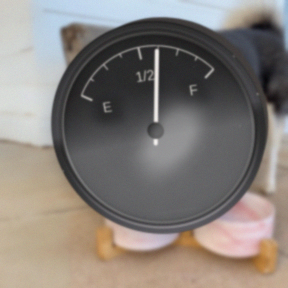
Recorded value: 0.625
